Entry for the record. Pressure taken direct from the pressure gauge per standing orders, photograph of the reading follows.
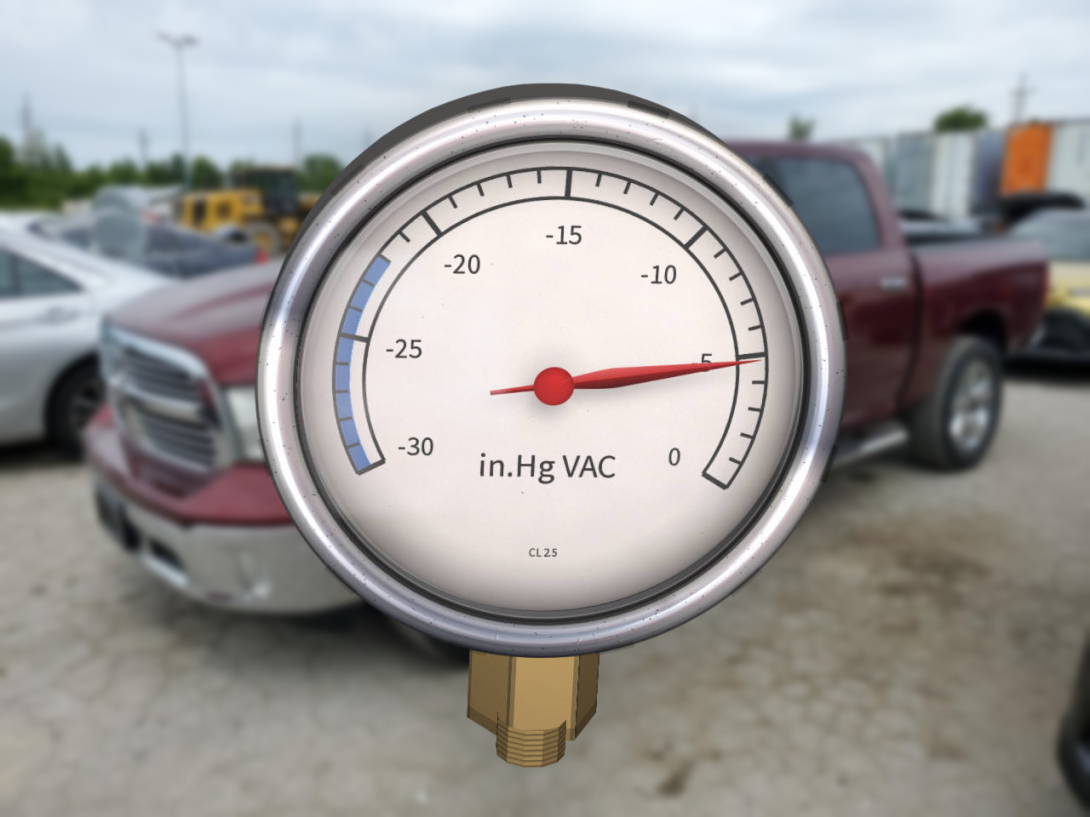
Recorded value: -5 inHg
